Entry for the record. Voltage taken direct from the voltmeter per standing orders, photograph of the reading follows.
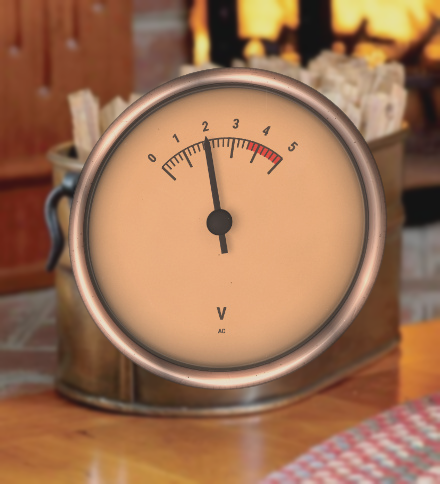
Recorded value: 2 V
